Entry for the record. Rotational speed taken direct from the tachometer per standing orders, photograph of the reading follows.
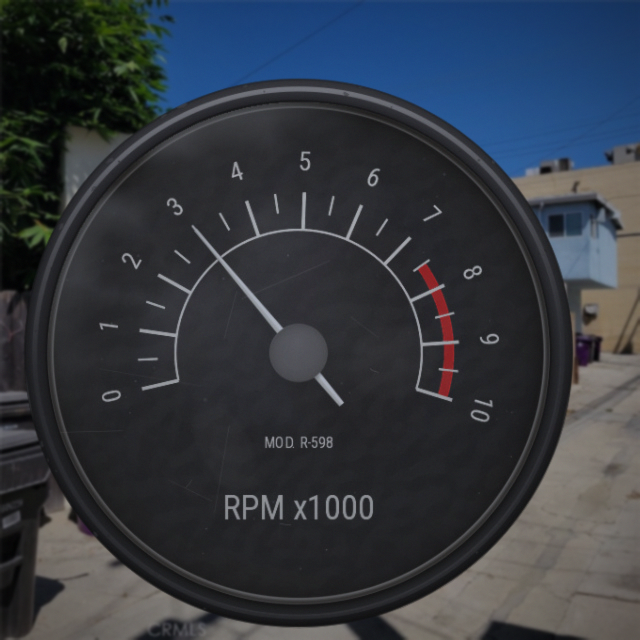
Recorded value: 3000 rpm
